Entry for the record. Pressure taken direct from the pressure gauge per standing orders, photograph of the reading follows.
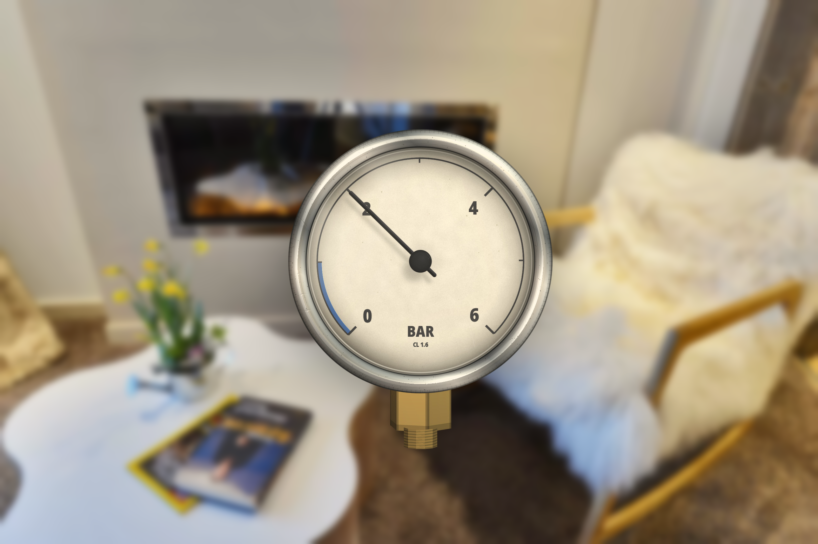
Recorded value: 2 bar
